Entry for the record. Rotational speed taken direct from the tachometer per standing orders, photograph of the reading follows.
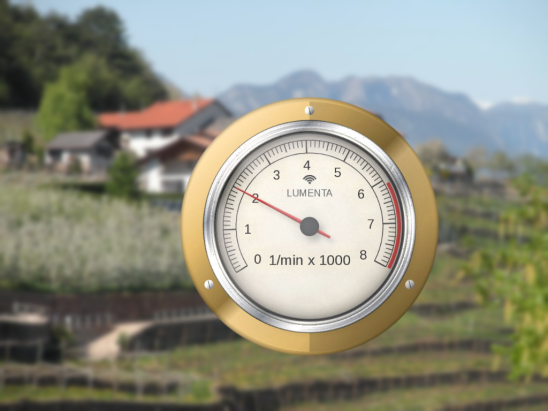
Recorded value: 2000 rpm
